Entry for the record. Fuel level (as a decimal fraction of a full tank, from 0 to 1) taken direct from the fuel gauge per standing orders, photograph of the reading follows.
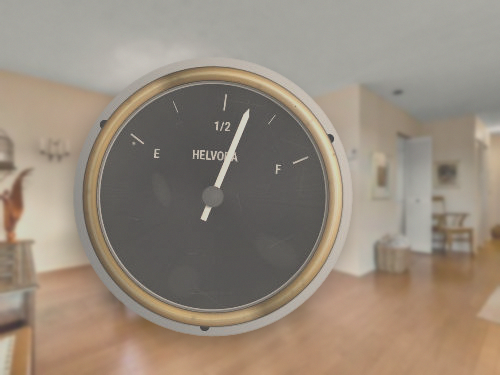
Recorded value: 0.625
